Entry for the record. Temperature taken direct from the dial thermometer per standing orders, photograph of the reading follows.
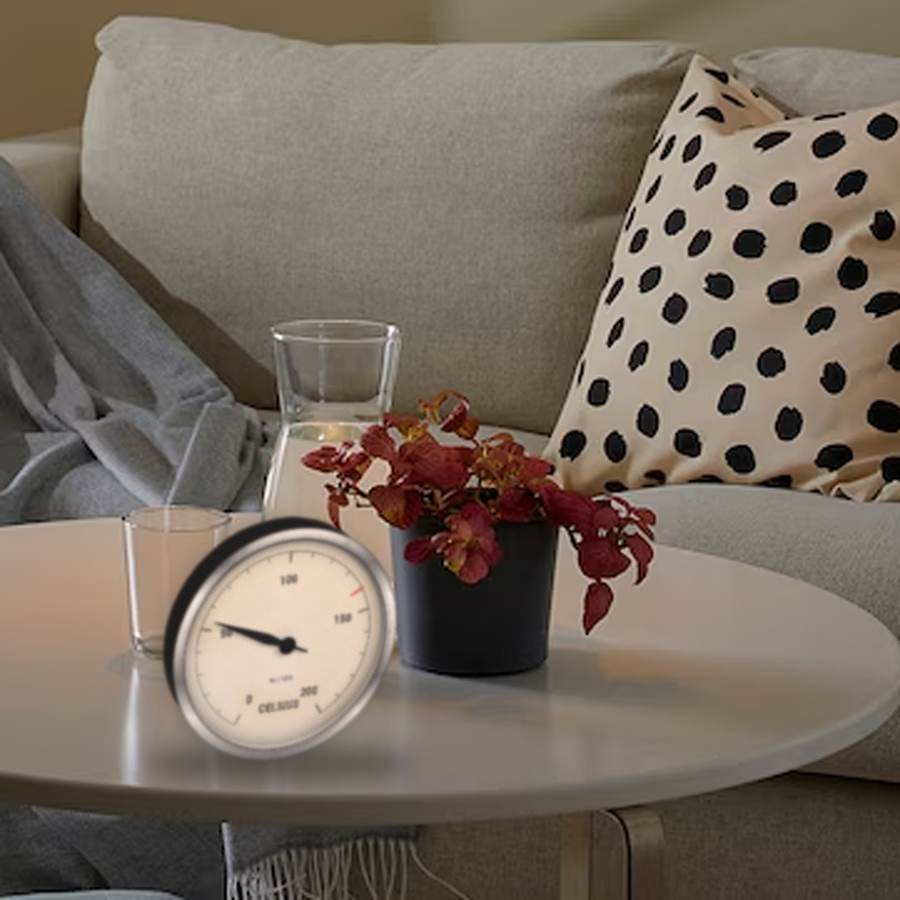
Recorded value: 55 °C
